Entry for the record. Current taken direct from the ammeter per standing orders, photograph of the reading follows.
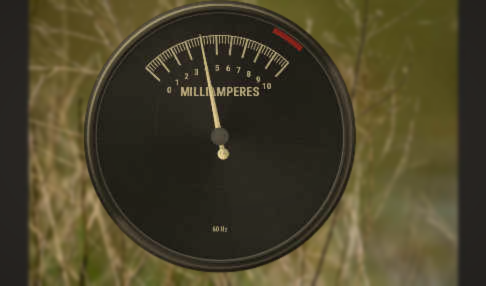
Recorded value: 4 mA
